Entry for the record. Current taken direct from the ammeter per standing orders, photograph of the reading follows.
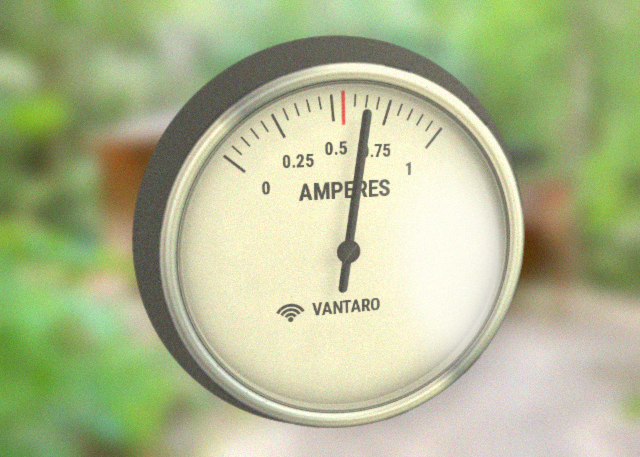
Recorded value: 0.65 A
